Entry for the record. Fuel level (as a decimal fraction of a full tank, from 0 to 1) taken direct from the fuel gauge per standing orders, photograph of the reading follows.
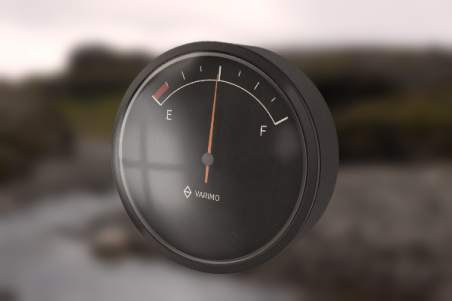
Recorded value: 0.5
